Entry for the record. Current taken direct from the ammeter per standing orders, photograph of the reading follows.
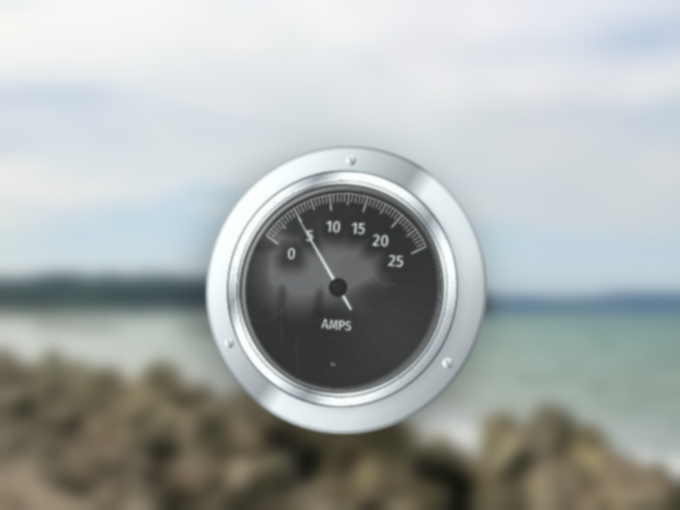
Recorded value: 5 A
